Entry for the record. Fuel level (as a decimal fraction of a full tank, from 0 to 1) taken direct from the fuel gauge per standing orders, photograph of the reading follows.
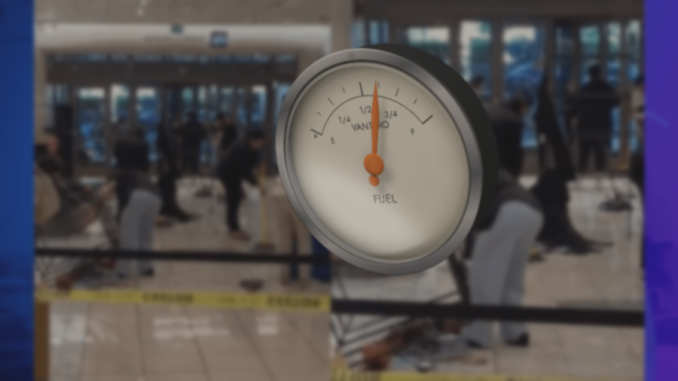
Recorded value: 0.625
